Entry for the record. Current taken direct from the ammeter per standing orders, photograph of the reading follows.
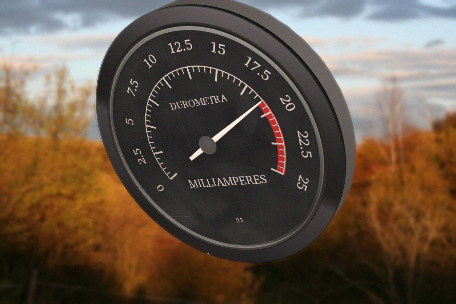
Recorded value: 19 mA
